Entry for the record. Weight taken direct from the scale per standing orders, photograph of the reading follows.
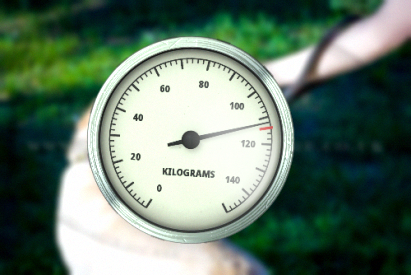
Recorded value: 112 kg
